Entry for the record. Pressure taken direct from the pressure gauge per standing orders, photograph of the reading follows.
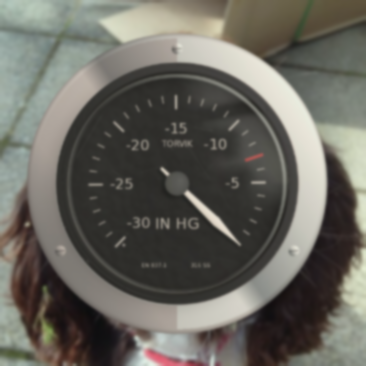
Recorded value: 0 inHg
